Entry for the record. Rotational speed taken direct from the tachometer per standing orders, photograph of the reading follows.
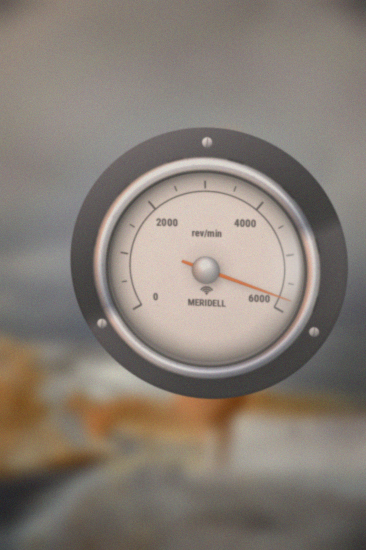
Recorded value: 5750 rpm
